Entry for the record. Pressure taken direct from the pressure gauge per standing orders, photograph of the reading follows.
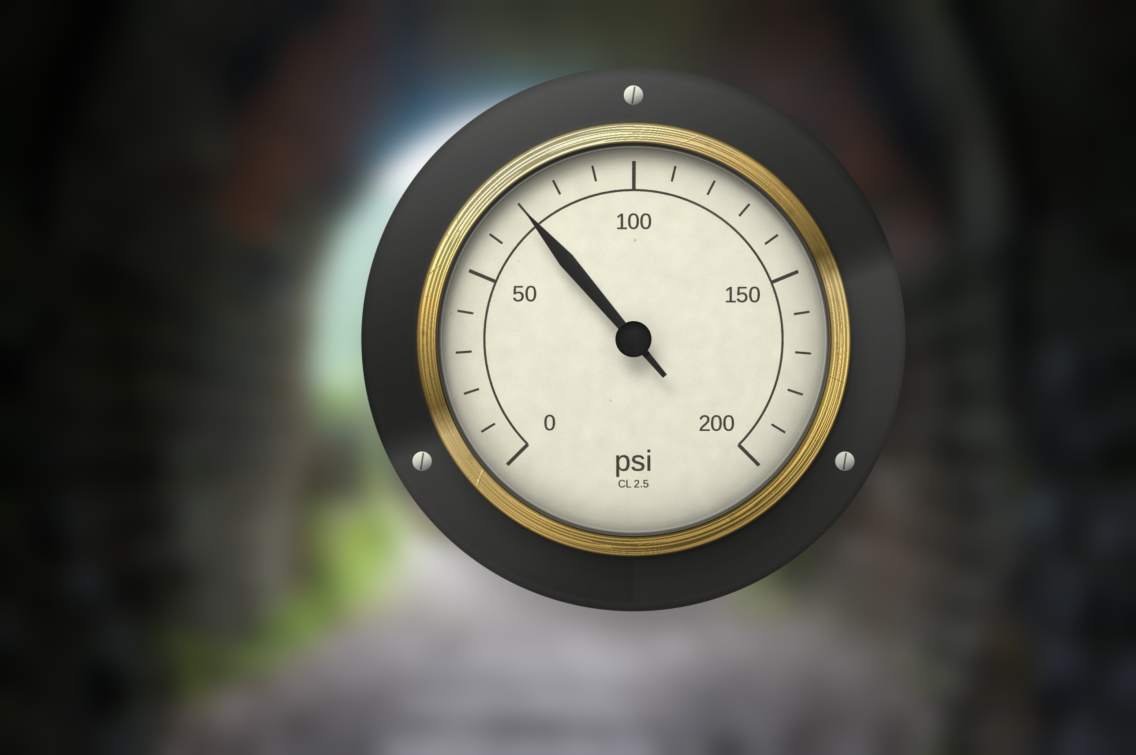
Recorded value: 70 psi
